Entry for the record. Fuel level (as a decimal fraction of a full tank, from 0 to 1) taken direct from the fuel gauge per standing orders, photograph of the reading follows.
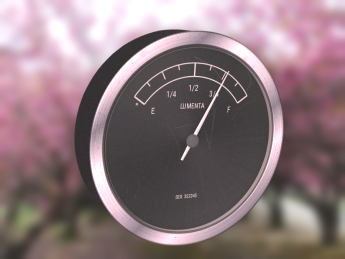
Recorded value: 0.75
